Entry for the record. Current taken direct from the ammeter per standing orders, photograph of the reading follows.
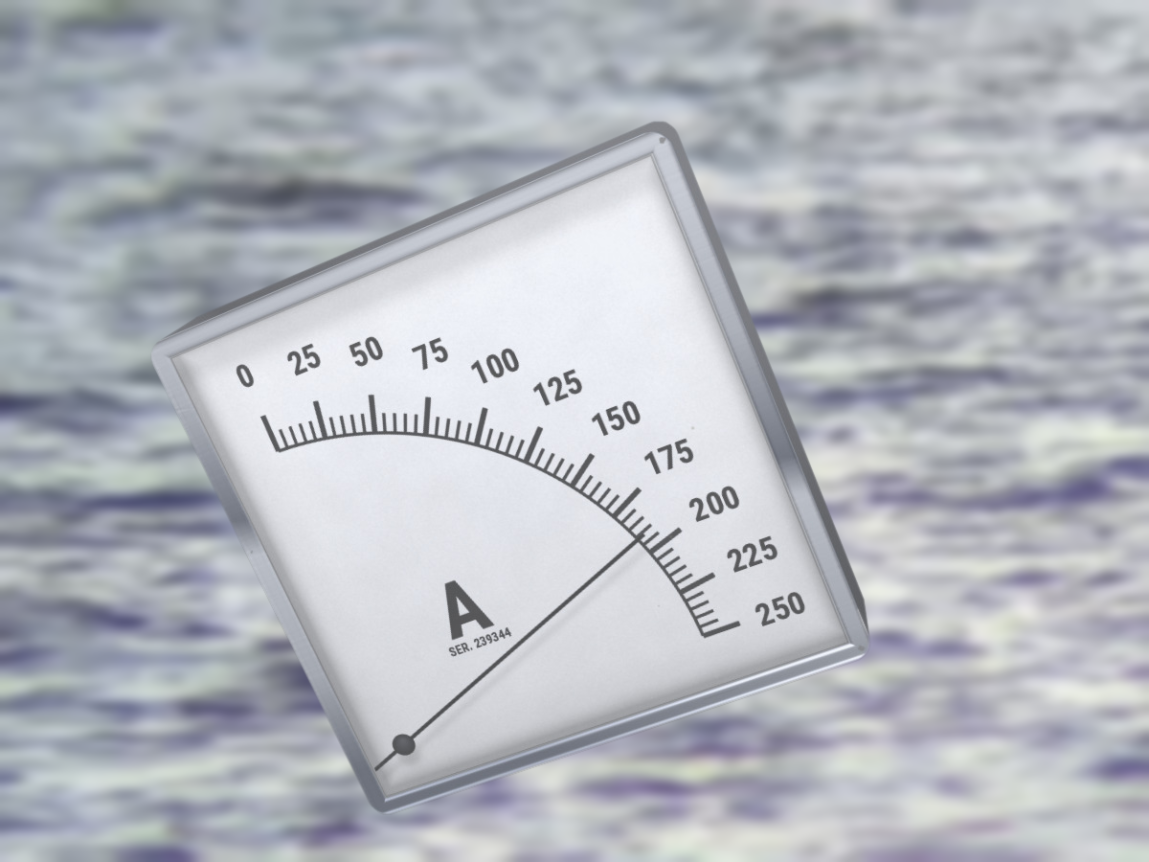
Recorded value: 190 A
